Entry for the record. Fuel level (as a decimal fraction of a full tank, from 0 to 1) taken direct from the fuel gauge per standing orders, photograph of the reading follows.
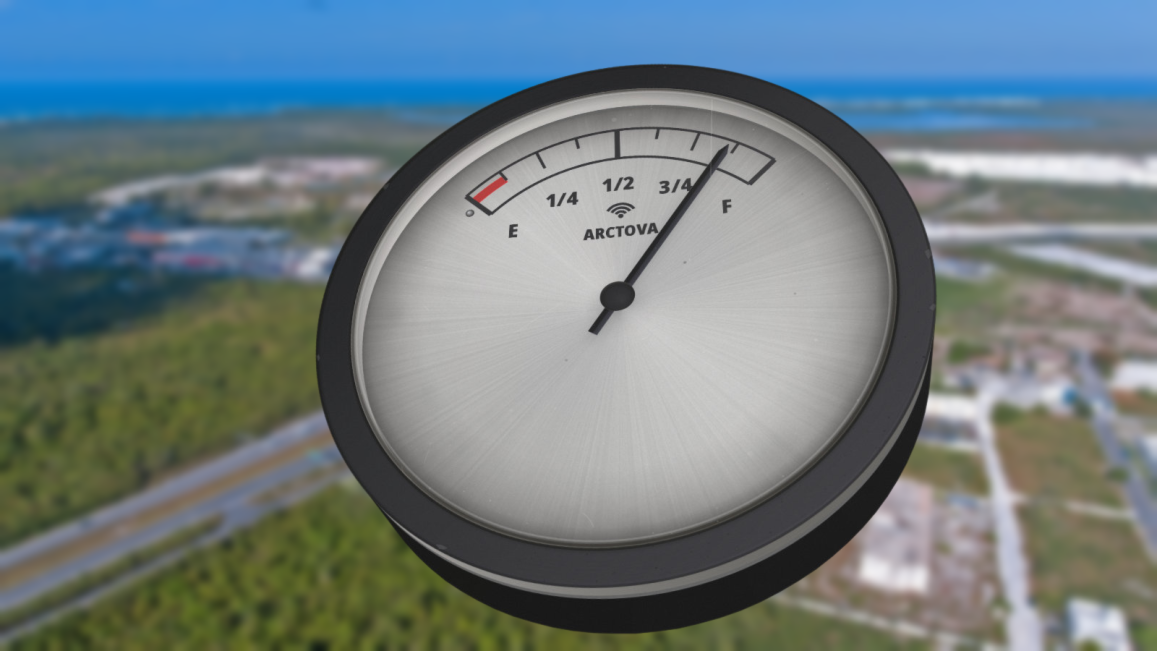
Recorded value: 0.875
